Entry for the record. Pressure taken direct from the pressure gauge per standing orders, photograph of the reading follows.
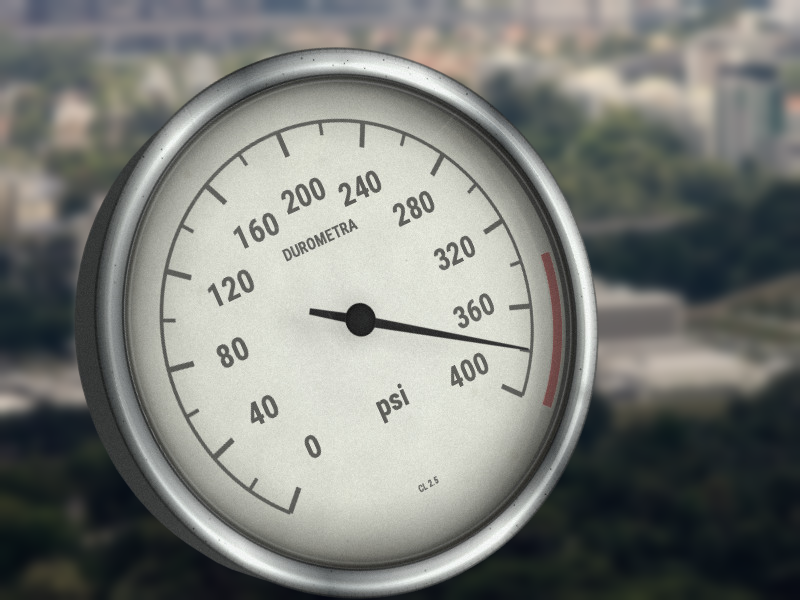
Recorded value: 380 psi
